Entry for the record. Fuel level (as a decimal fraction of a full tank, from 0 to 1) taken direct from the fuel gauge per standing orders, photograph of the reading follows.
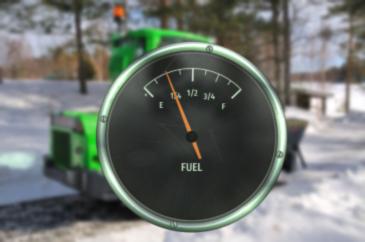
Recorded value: 0.25
